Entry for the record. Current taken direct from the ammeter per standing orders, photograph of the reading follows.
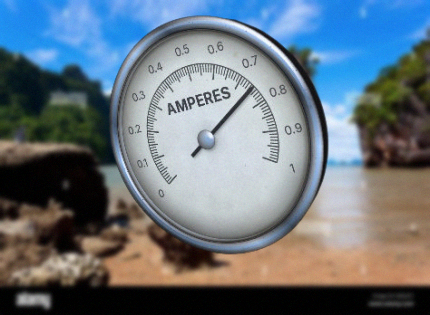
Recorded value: 0.75 A
